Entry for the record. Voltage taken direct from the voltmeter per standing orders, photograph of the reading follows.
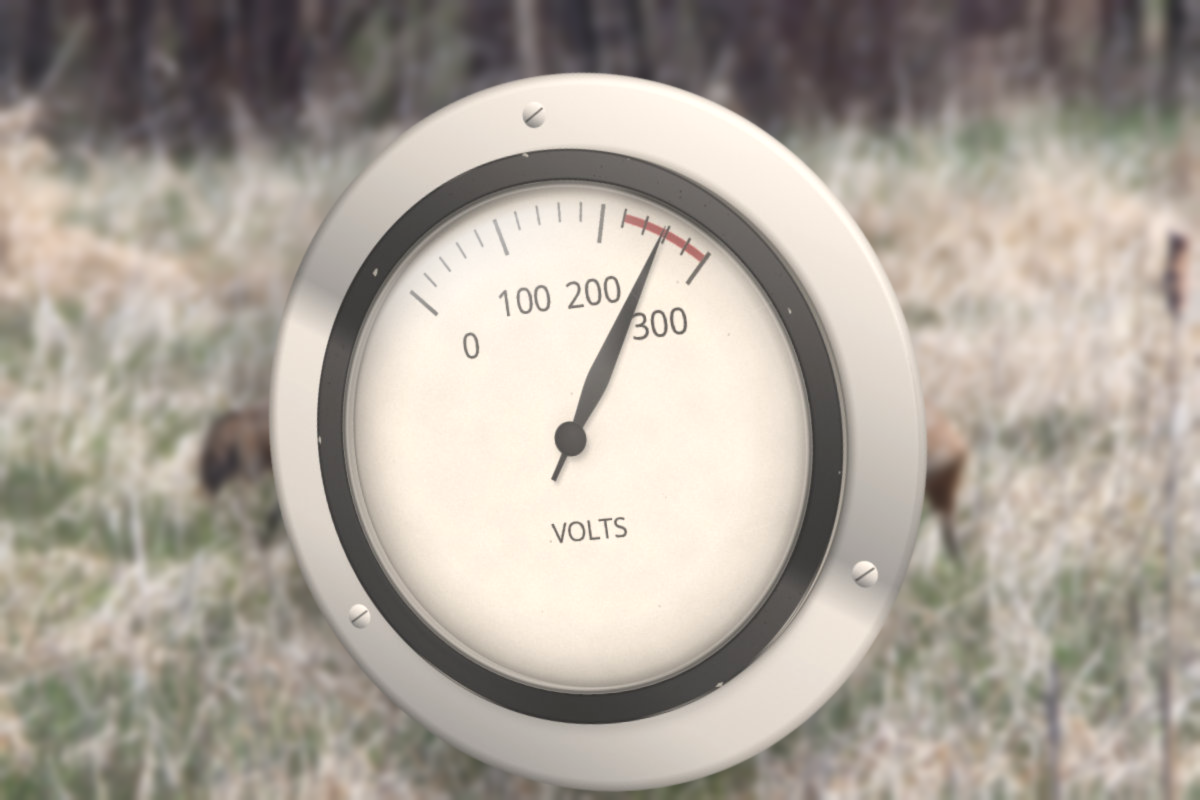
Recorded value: 260 V
